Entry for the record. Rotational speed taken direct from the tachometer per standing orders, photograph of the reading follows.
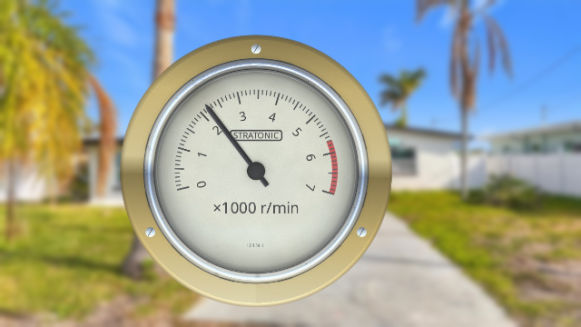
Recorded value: 2200 rpm
